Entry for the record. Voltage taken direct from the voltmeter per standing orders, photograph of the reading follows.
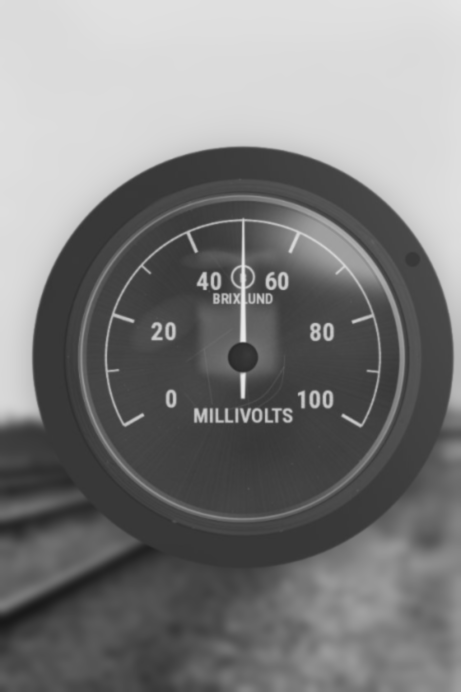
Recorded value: 50 mV
